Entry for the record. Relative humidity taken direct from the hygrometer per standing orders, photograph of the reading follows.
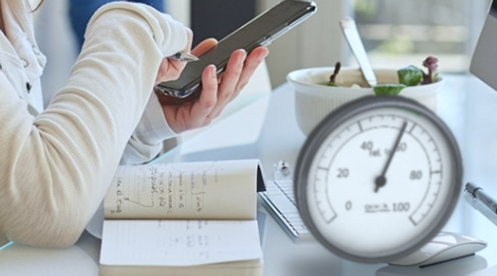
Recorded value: 56 %
